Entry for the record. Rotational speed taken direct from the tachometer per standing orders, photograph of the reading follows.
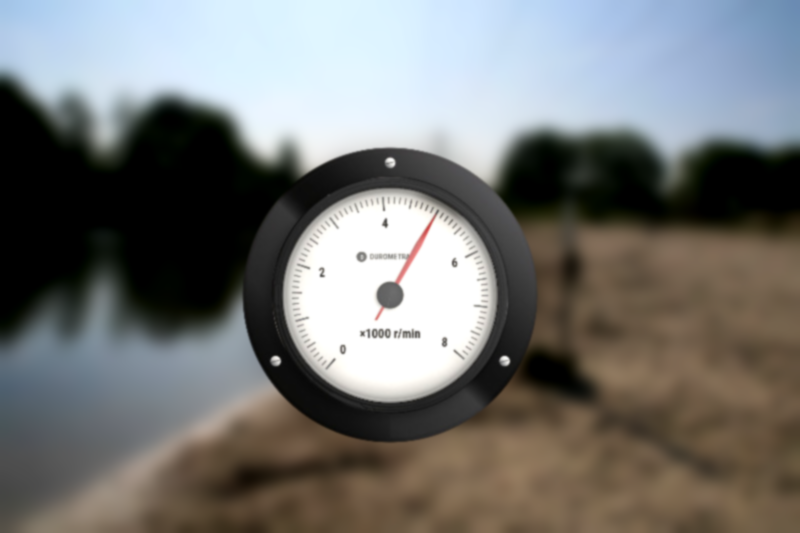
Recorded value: 5000 rpm
